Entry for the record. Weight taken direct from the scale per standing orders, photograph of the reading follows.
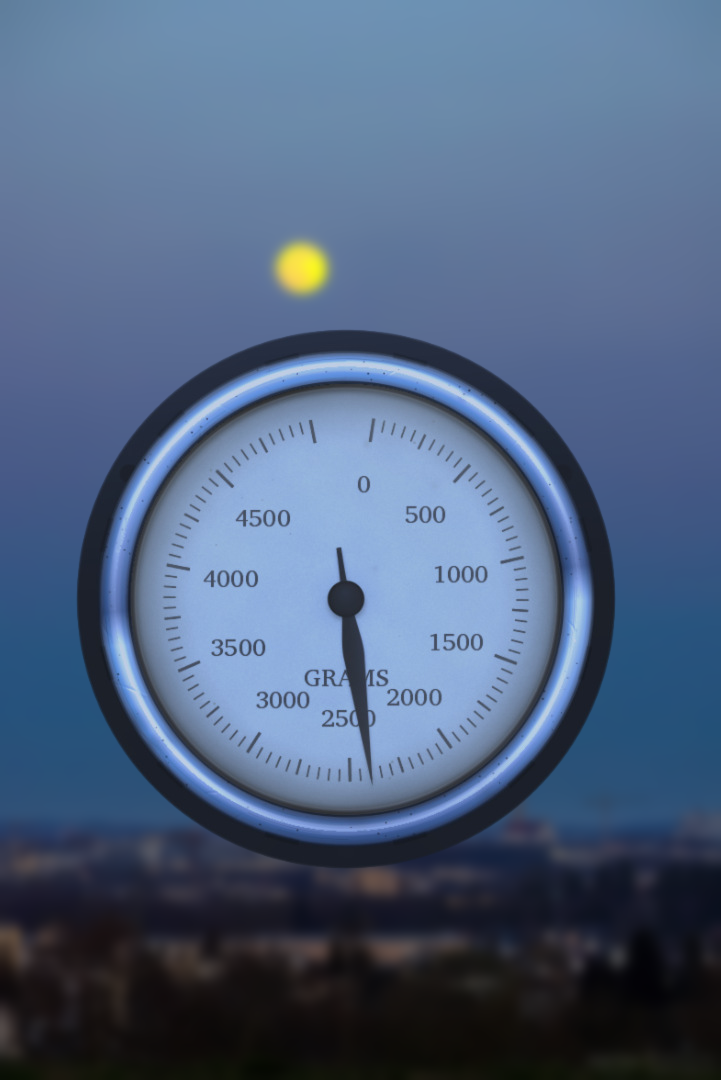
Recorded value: 2400 g
